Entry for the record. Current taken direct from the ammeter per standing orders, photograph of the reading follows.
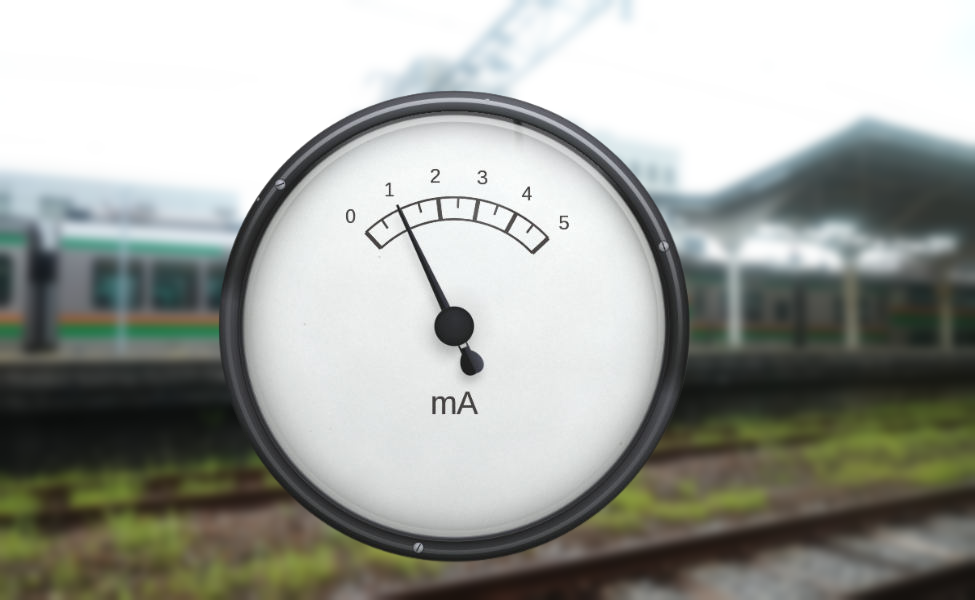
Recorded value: 1 mA
